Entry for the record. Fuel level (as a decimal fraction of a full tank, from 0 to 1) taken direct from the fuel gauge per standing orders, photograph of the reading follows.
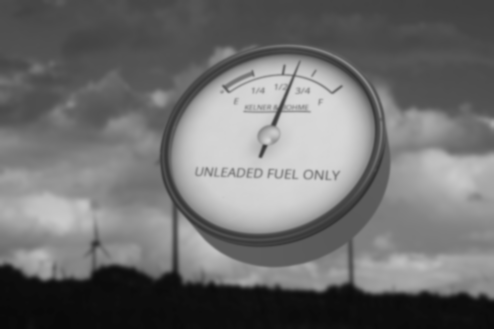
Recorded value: 0.625
